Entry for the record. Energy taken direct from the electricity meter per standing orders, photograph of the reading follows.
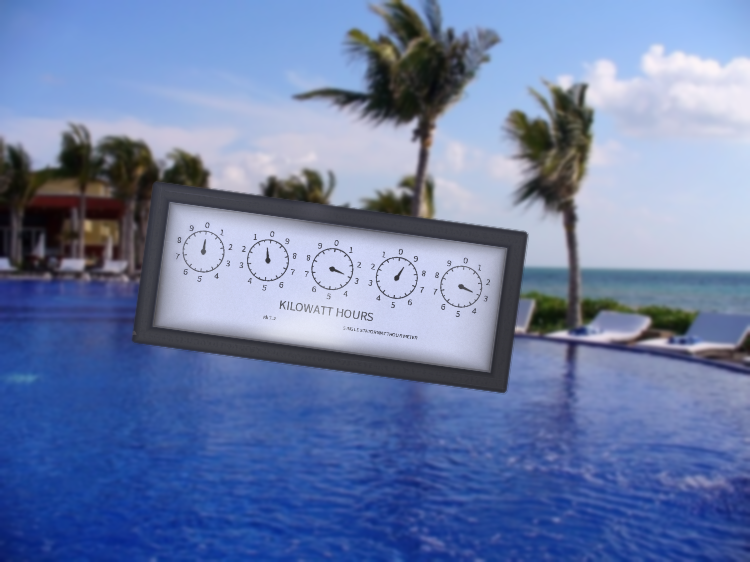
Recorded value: 293 kWh
